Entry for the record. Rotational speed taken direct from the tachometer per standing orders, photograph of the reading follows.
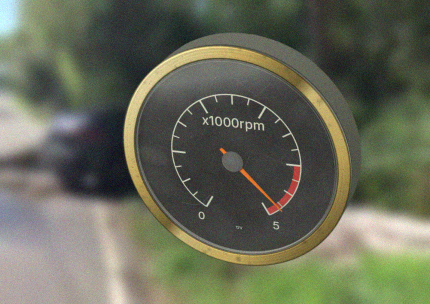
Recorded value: 4750 rpm
